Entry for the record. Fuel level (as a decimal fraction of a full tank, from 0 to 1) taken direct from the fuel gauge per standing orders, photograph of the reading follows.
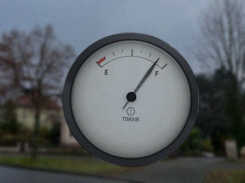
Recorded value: 0.875
